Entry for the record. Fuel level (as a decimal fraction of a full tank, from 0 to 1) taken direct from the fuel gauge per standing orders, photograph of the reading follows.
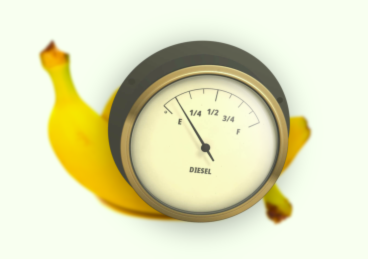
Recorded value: 0.125
